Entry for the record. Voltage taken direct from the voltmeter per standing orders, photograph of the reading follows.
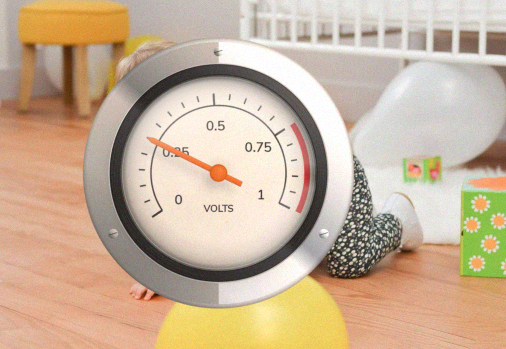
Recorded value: 0.25 V
